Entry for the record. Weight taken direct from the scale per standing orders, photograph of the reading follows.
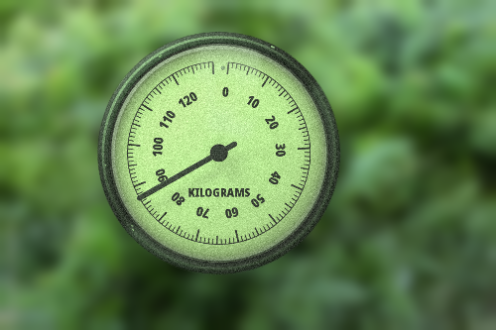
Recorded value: 87 kg
